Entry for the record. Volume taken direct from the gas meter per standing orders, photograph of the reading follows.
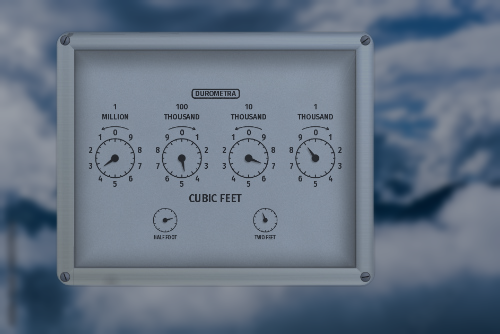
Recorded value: 346900 ft³
